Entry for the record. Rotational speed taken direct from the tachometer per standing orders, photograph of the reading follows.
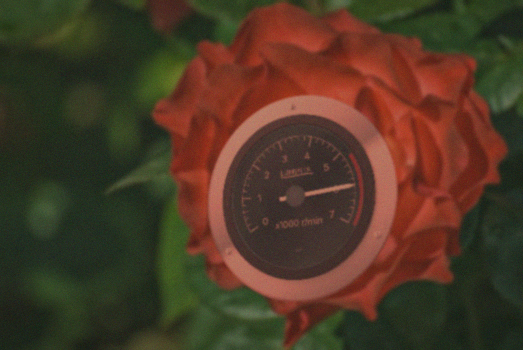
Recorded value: 6000 rpm
